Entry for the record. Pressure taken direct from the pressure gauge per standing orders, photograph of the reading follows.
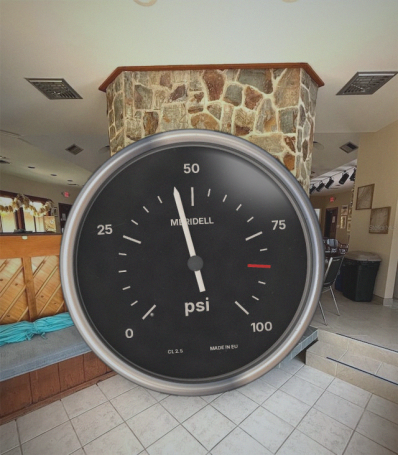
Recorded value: 45 psi
